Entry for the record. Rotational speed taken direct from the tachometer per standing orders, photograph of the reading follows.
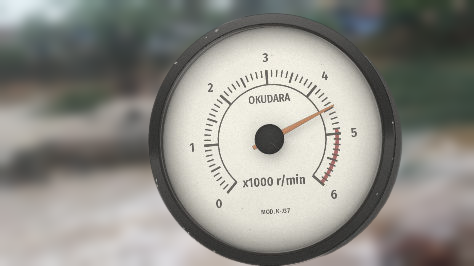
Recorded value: 4500 rpm
